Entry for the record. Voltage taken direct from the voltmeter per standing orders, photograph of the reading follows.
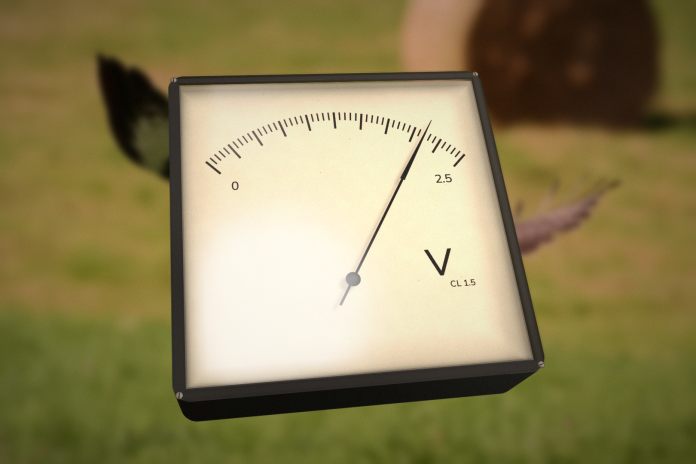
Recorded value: 2.1 V
